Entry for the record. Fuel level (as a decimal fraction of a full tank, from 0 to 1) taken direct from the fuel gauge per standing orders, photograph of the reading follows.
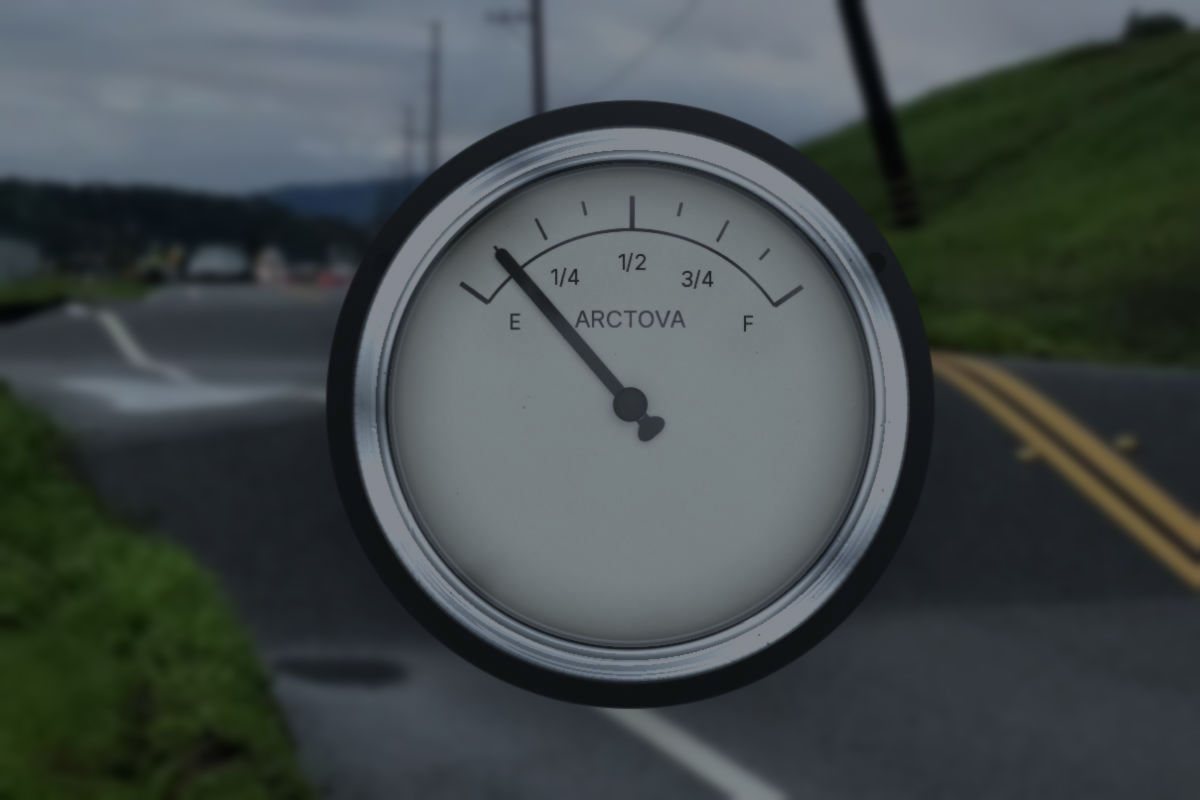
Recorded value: 0.125
